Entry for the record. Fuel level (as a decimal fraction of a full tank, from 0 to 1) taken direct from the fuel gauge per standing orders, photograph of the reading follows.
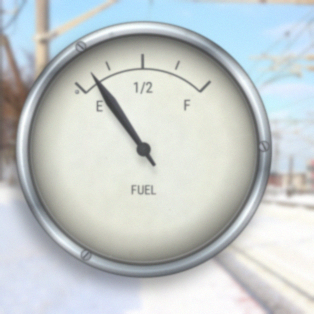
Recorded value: 0.125
